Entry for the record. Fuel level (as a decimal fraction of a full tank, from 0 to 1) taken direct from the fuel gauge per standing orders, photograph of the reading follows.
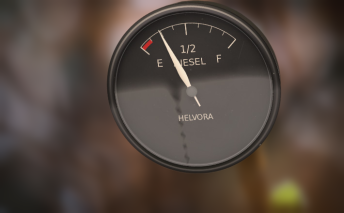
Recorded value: 0.25
